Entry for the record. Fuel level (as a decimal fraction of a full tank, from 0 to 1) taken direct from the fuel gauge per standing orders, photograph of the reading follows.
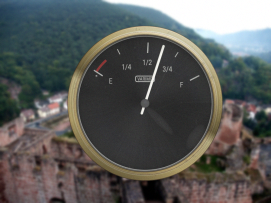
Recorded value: 0.625
